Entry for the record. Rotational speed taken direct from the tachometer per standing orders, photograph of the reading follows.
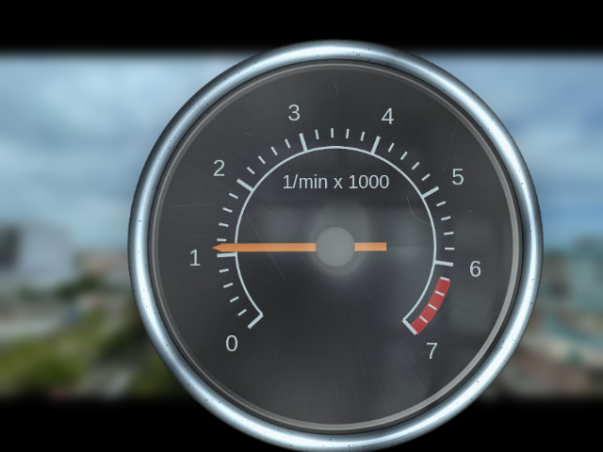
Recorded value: 1100 rpm
